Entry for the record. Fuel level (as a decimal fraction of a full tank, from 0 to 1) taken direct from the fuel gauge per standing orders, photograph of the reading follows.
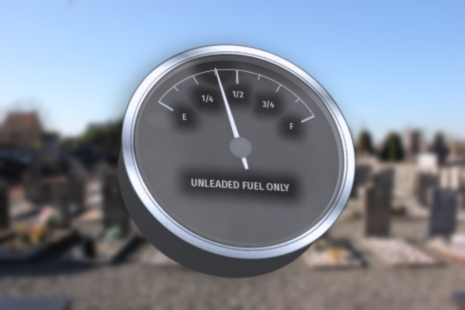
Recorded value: 0.375
